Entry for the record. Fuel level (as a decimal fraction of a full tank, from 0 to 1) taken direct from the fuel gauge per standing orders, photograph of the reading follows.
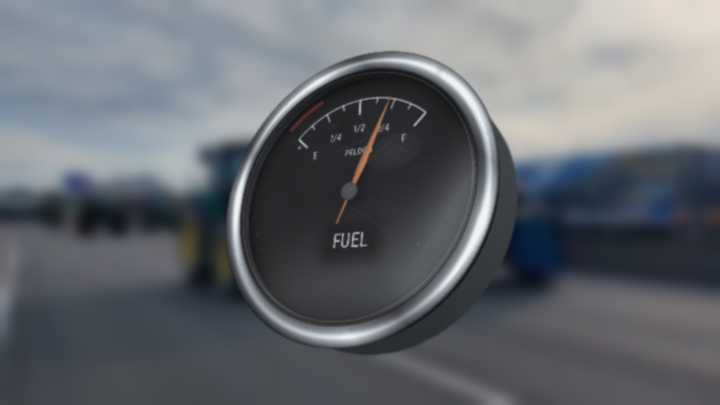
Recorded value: 0.75
